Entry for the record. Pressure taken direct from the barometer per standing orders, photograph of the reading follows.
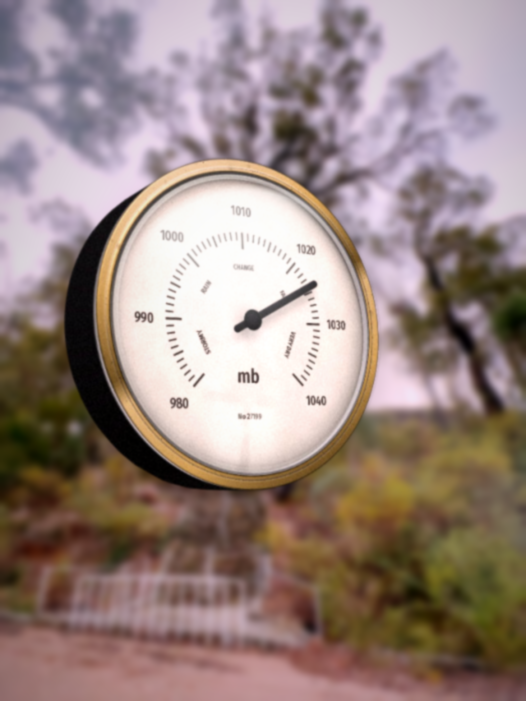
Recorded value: 1024 mbar
